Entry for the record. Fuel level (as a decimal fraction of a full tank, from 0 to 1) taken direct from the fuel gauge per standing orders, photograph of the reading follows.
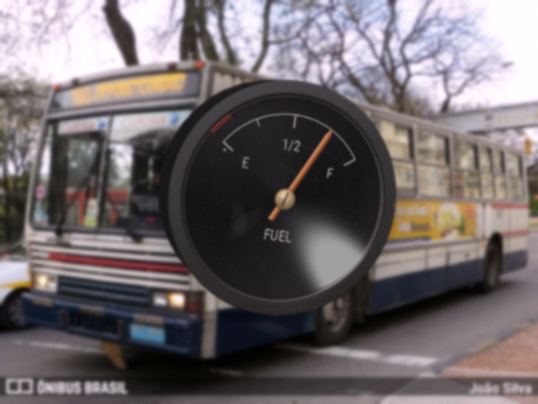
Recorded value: 0.75
